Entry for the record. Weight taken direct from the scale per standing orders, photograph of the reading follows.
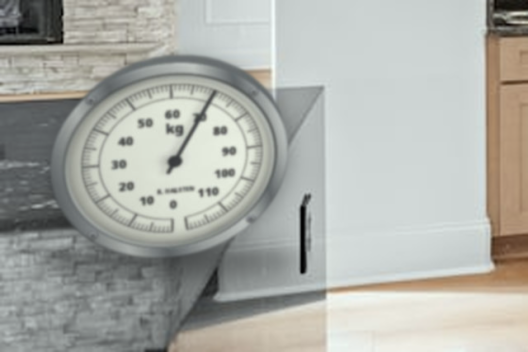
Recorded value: 70 kg
